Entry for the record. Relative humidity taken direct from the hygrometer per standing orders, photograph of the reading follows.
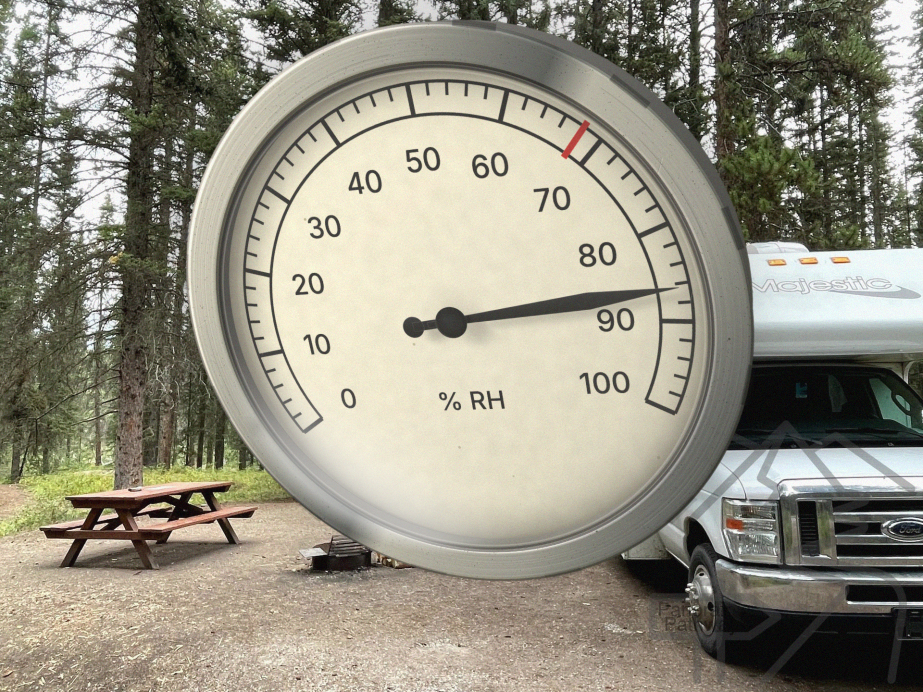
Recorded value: 86 %
